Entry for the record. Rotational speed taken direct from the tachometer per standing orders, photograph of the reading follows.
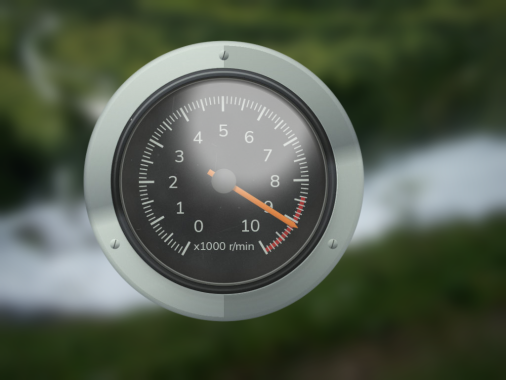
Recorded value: 9100 rpm
